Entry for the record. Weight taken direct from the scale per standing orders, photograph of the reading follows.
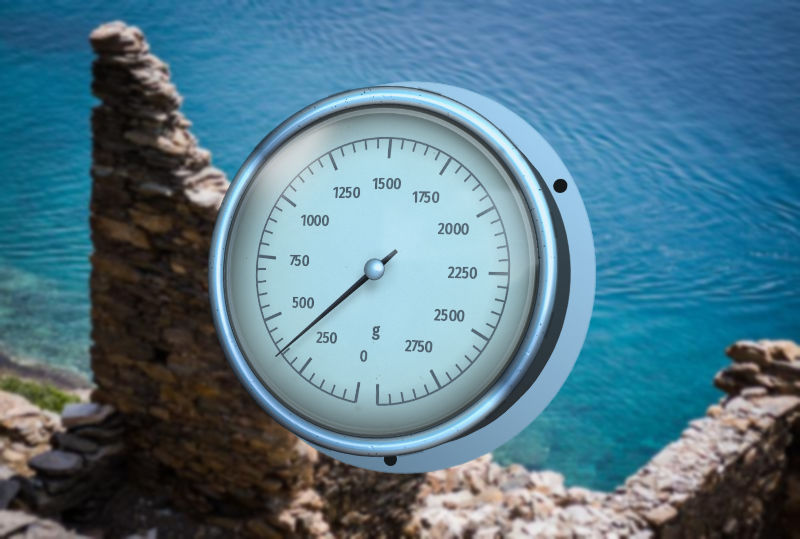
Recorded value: 350 g
